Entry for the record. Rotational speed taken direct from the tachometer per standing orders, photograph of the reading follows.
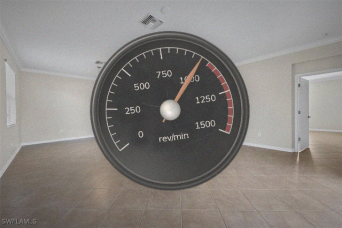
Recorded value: 1000 rpm
